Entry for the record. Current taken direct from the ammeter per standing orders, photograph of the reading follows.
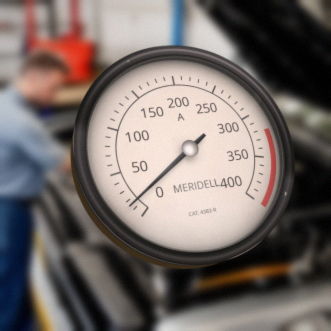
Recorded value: 15 A
